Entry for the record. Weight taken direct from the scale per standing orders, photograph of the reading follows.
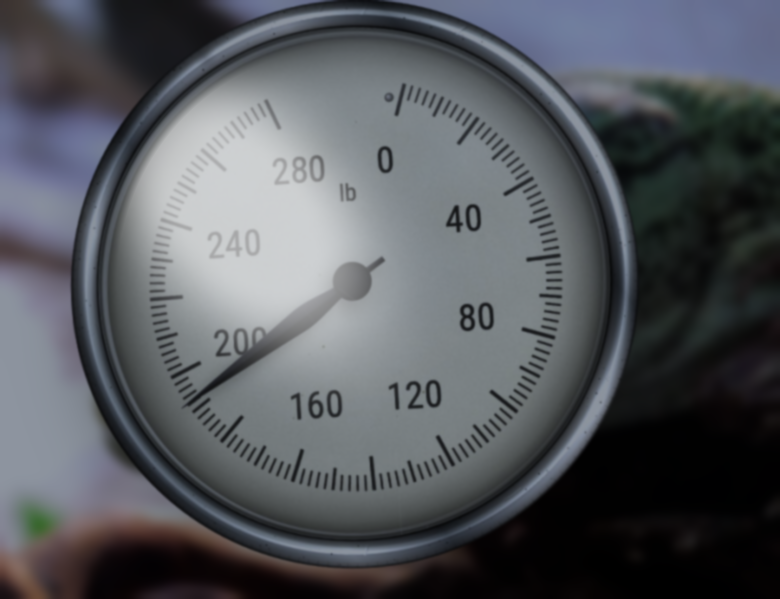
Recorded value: 192 lb
